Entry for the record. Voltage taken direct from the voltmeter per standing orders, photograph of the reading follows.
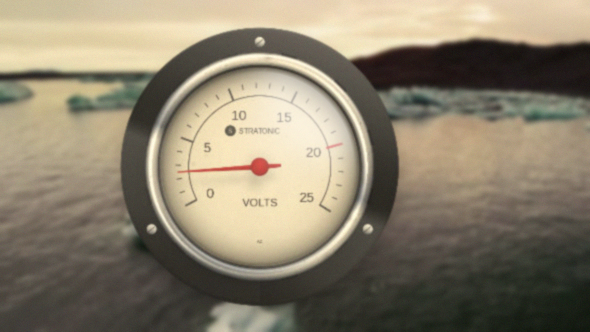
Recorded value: 2.5 V
